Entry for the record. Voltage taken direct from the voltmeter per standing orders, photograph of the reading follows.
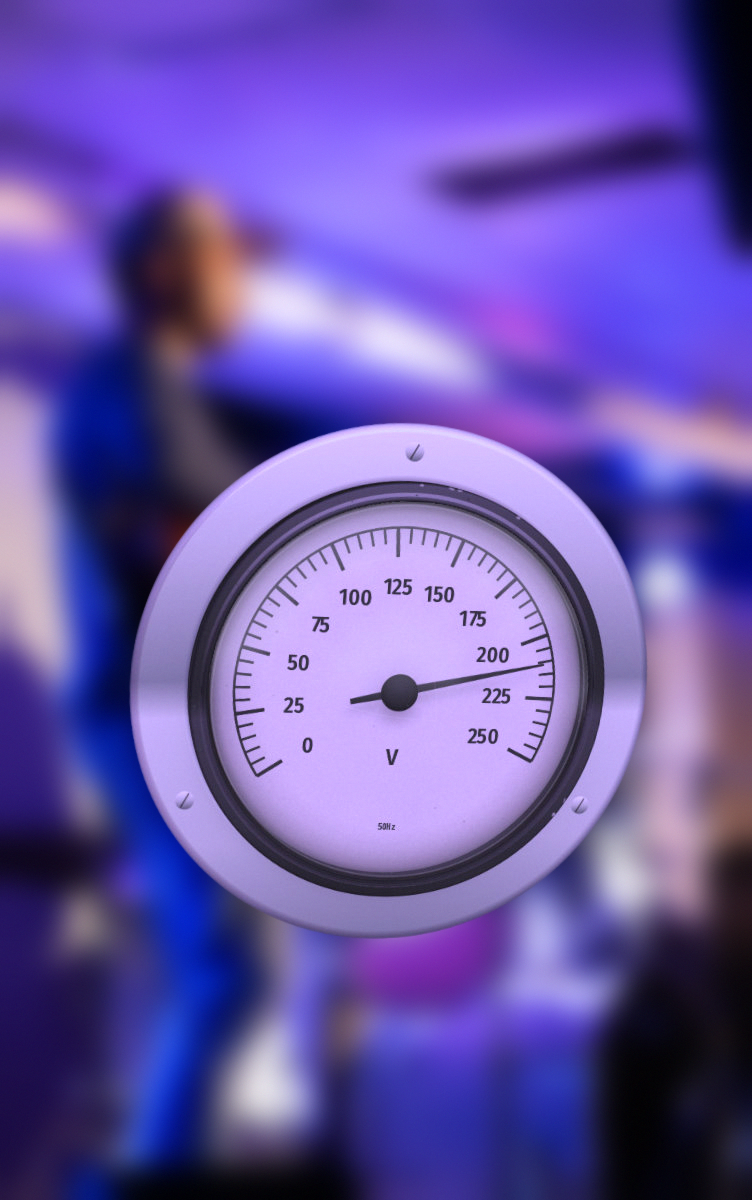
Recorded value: 210 V
